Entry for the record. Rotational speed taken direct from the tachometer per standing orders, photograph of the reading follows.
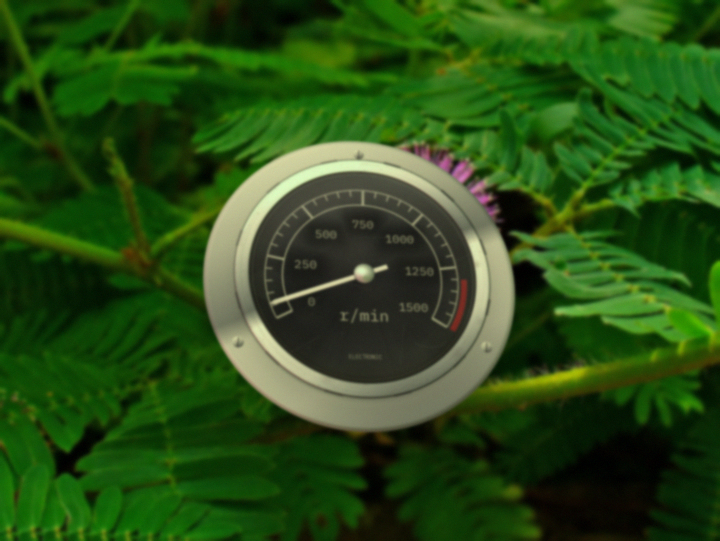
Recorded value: 50 rpm
